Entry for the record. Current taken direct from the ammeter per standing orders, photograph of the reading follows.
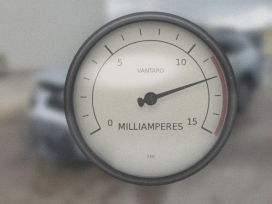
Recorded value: 12 mA
